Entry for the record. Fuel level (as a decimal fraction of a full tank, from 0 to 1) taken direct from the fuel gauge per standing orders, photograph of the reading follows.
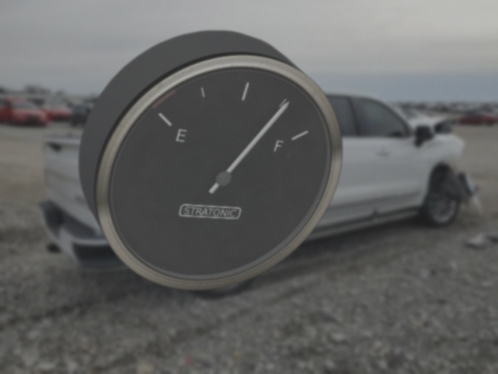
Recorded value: 0.75
